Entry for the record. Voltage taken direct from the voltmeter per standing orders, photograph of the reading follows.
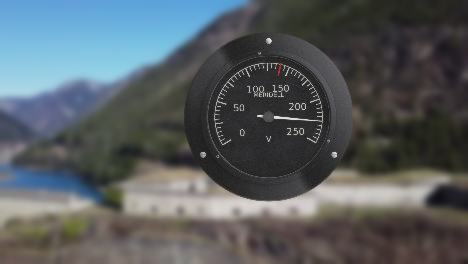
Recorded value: 225 V
